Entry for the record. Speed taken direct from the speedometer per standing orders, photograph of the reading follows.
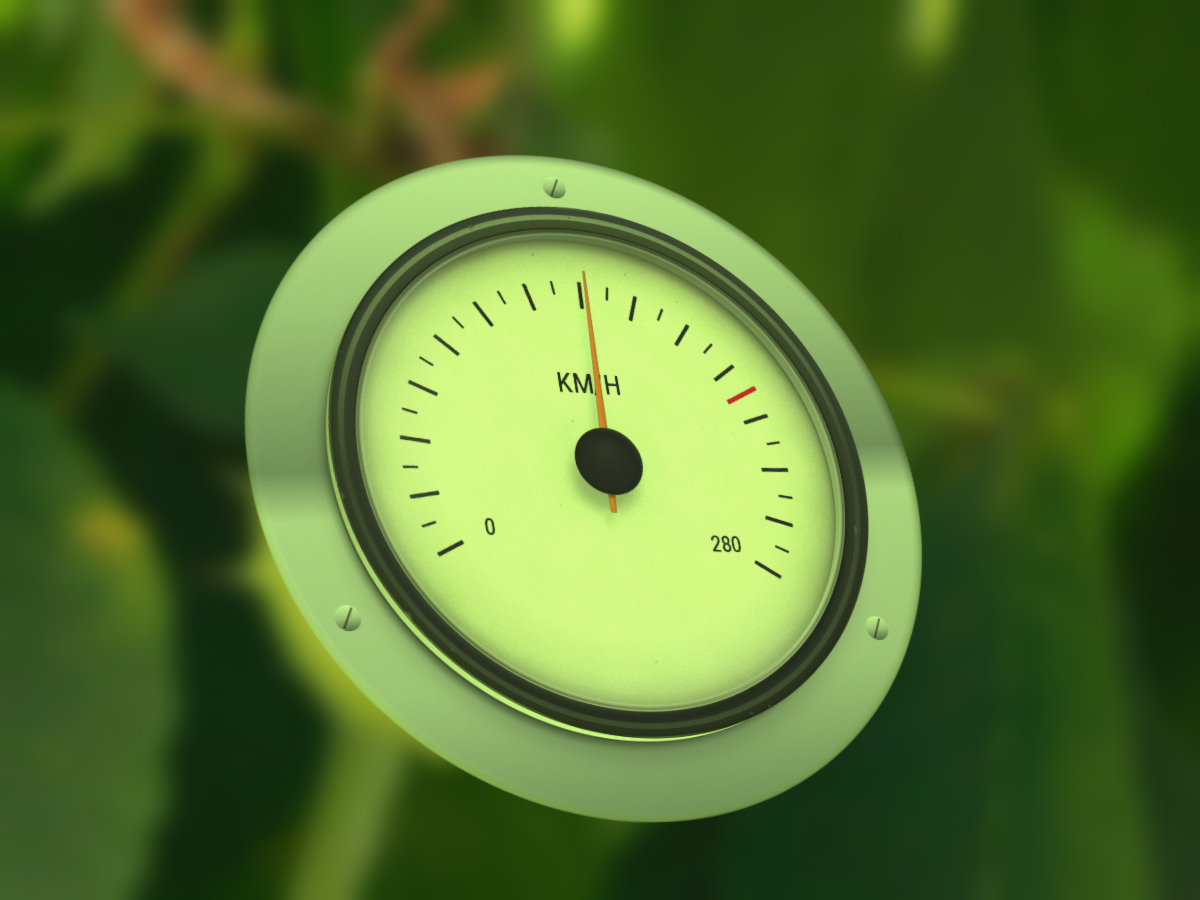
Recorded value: 140 km/h
